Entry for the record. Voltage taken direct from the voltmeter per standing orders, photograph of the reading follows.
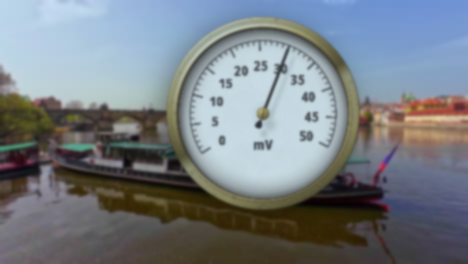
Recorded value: 30 mV
